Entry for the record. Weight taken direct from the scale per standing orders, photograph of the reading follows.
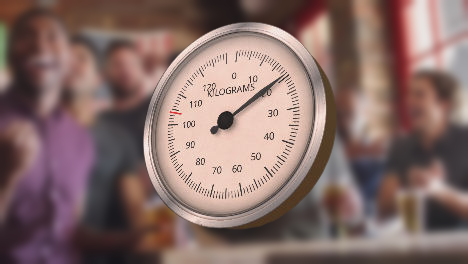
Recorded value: 20 kg
